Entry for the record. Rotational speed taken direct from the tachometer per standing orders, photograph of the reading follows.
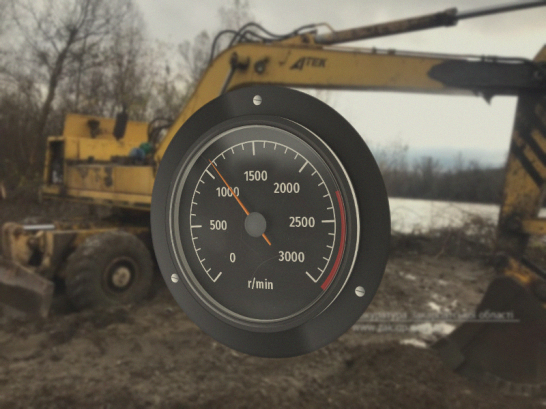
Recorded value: 1100 rpm
